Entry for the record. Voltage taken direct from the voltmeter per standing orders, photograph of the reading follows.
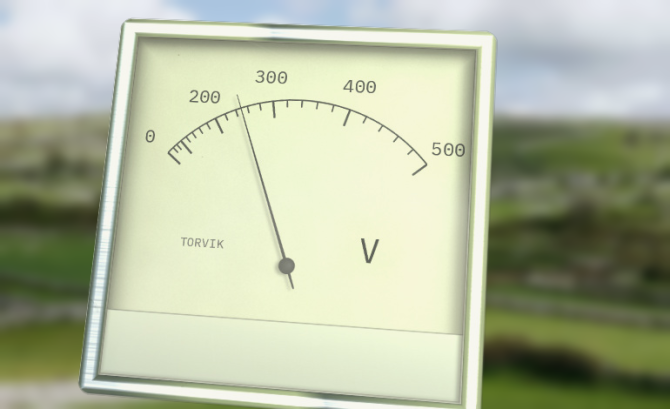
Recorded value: 250 V
